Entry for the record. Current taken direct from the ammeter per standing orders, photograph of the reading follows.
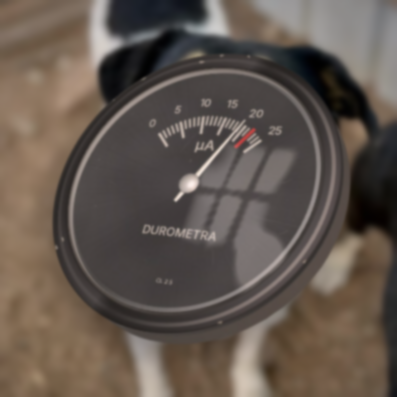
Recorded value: 20 µA
